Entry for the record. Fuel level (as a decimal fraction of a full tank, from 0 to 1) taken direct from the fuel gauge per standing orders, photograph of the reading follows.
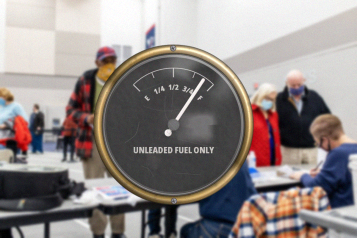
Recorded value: 0.875
